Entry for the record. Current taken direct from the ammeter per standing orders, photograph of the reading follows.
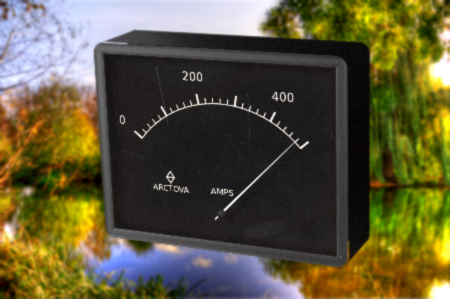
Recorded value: 480 A
